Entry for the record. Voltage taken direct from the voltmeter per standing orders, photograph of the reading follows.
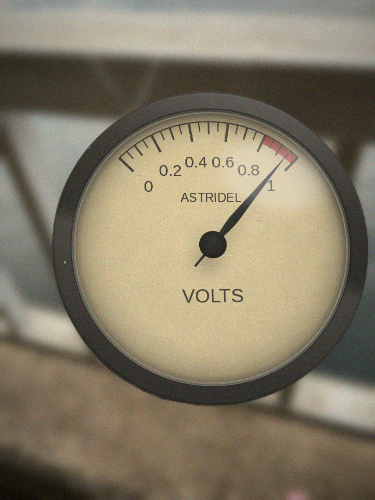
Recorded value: 0.95 V
